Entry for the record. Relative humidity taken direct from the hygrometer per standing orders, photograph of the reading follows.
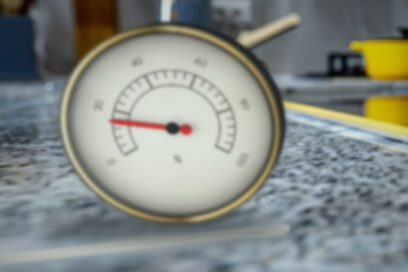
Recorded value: 16 %
